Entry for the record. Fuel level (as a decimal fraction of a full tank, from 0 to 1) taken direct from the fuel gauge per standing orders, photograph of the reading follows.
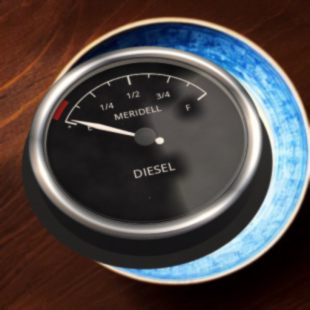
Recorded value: 0
